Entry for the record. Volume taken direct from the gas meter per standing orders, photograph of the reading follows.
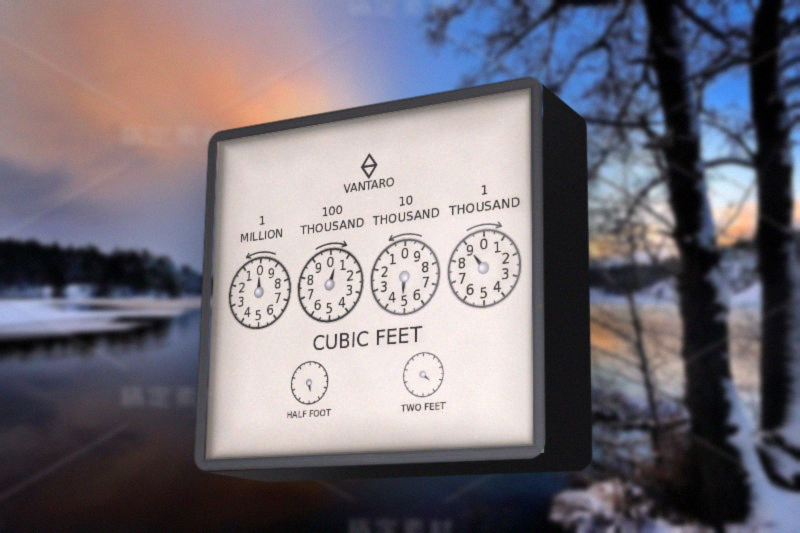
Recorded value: 4900 ft³
